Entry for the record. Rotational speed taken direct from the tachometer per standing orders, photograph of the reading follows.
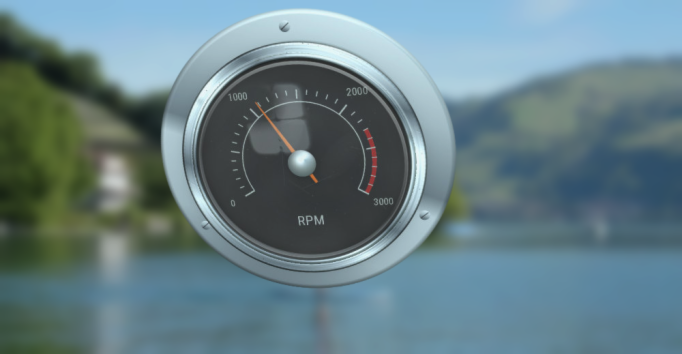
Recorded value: 1100 rpm
